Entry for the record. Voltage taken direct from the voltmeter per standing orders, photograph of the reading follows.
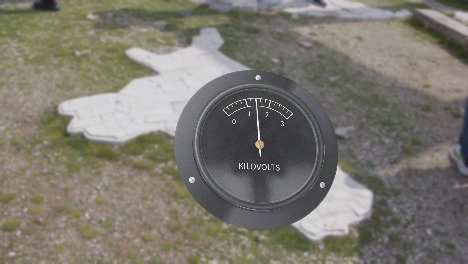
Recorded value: 1.4 kV
